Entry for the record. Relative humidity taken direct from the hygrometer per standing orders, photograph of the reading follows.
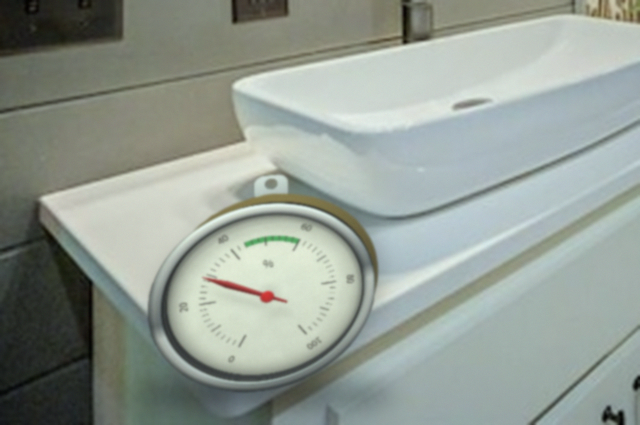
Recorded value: 30 %
